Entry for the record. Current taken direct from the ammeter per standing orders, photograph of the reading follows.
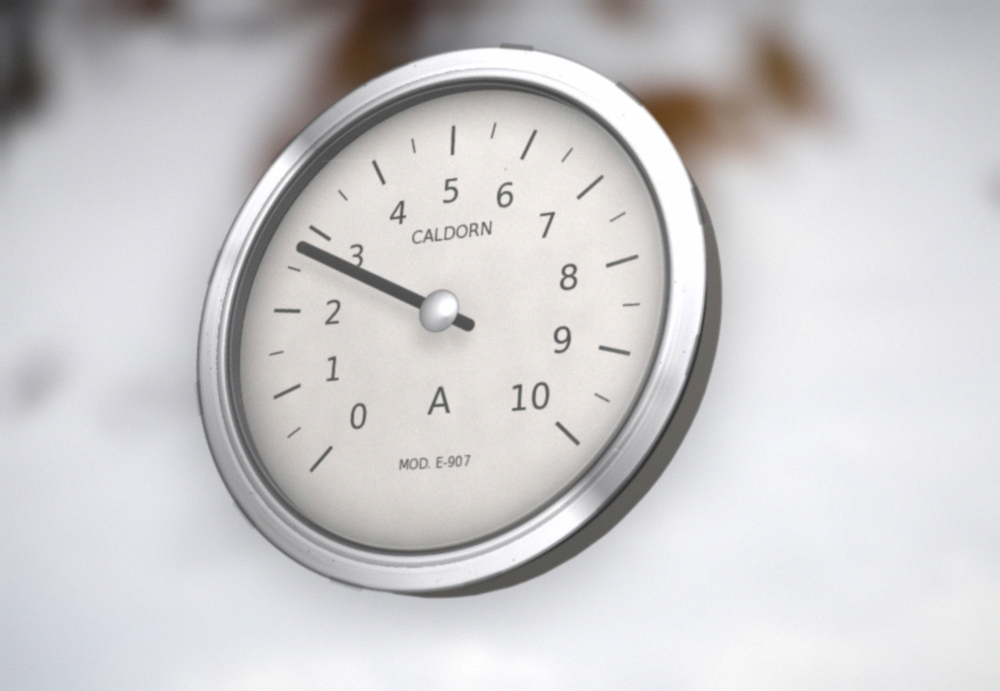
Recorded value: 2.75 A
